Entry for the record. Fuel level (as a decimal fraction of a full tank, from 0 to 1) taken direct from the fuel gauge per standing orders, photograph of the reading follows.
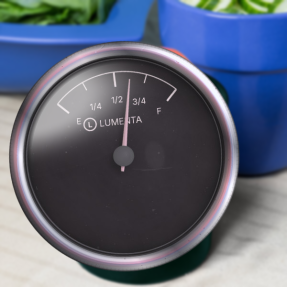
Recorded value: 0.625
